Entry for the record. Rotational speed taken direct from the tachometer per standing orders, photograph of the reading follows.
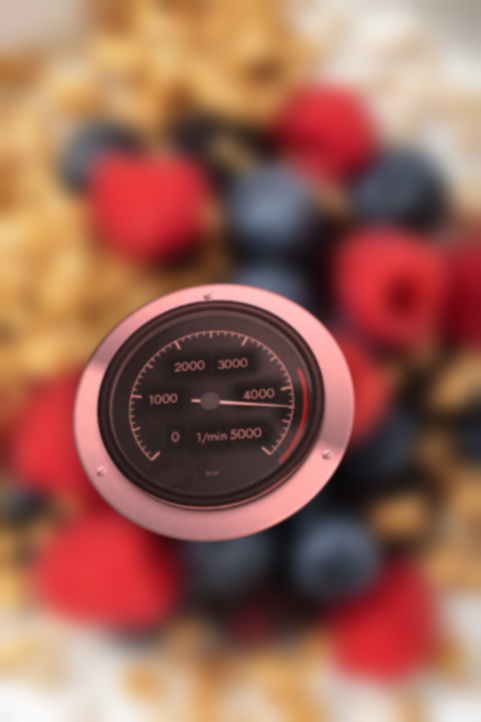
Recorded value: 4300 rpm
